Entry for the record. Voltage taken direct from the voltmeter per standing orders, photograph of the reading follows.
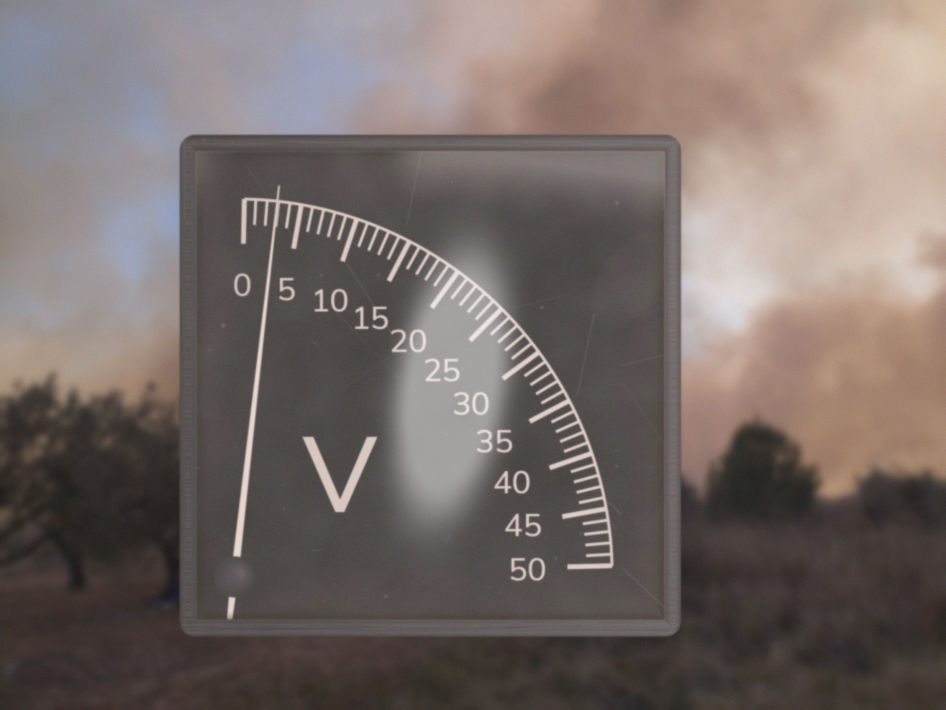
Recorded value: 3 V
